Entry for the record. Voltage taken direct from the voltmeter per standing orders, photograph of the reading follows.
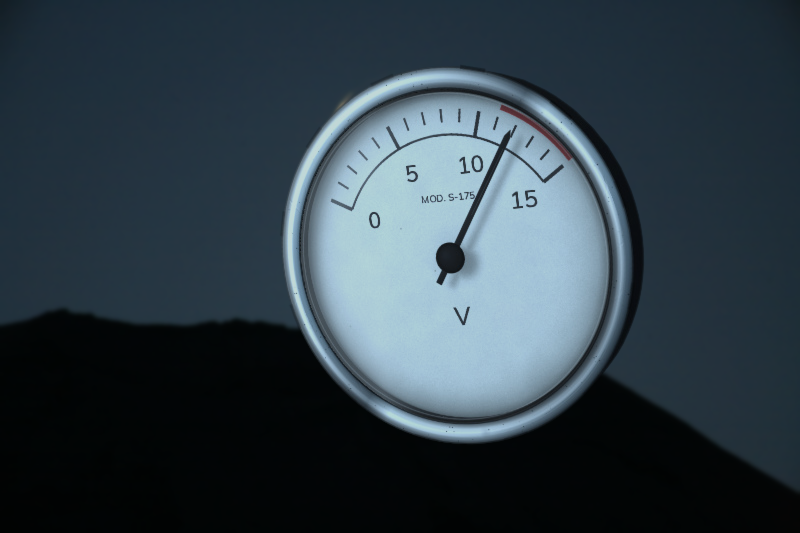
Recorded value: 12 V
